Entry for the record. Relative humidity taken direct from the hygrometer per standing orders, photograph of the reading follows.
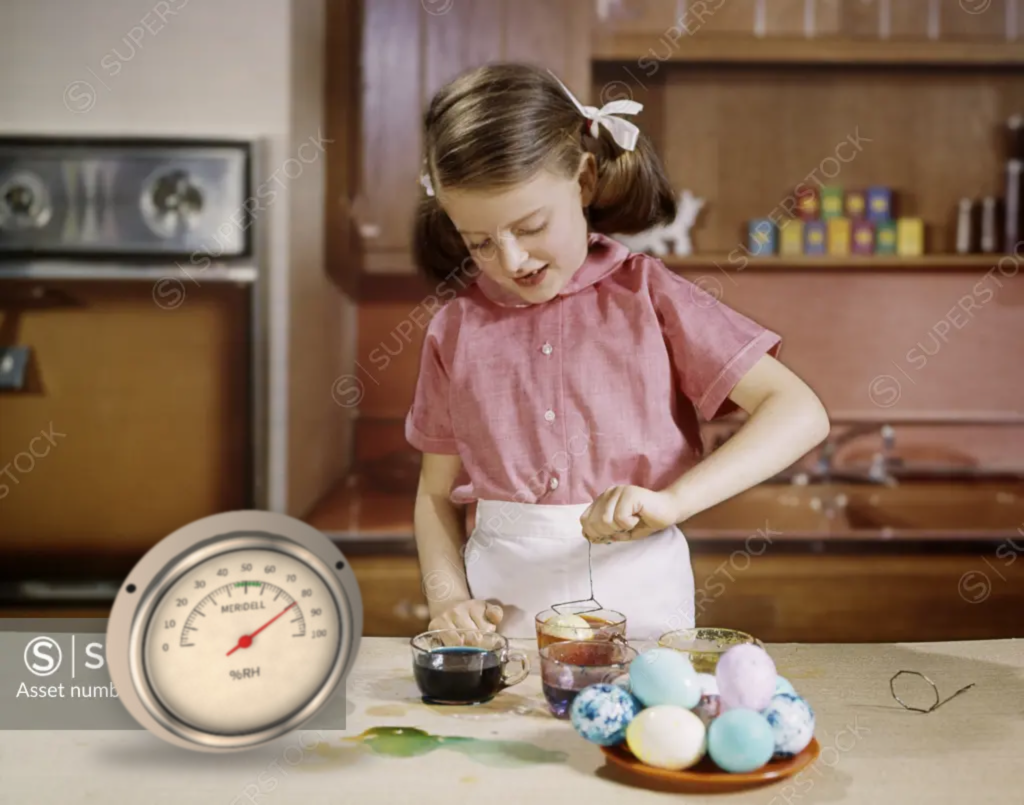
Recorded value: 80 %
